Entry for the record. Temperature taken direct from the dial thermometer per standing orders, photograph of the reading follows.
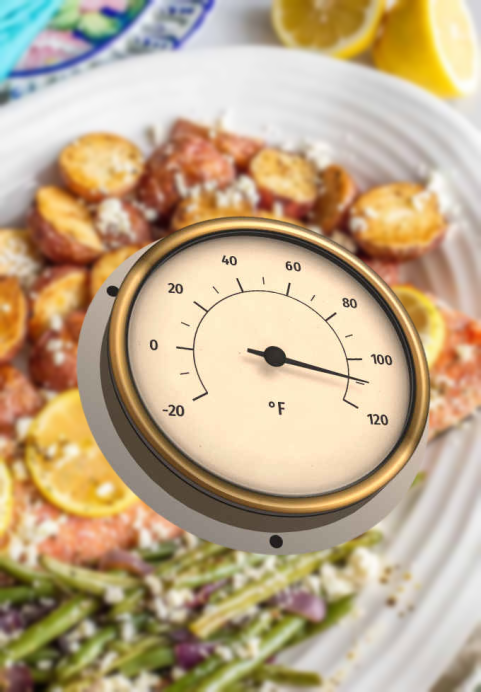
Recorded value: 110 °F
